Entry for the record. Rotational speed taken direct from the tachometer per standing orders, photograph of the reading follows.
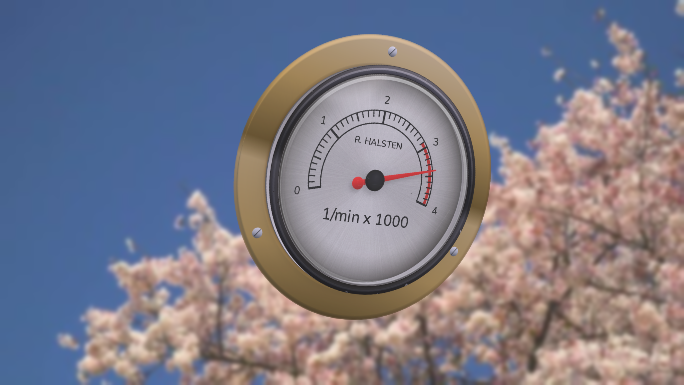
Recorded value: 3400 rpm
